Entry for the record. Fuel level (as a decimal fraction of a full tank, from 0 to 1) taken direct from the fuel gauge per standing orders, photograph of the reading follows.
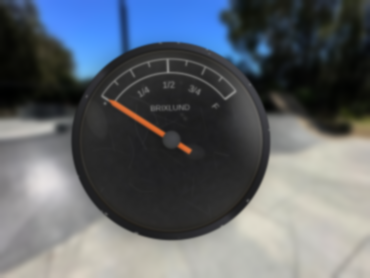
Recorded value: 0
